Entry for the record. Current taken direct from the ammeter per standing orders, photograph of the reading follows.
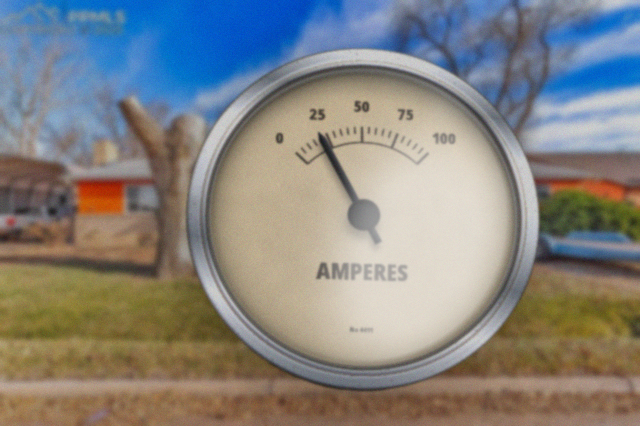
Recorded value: 20 A
